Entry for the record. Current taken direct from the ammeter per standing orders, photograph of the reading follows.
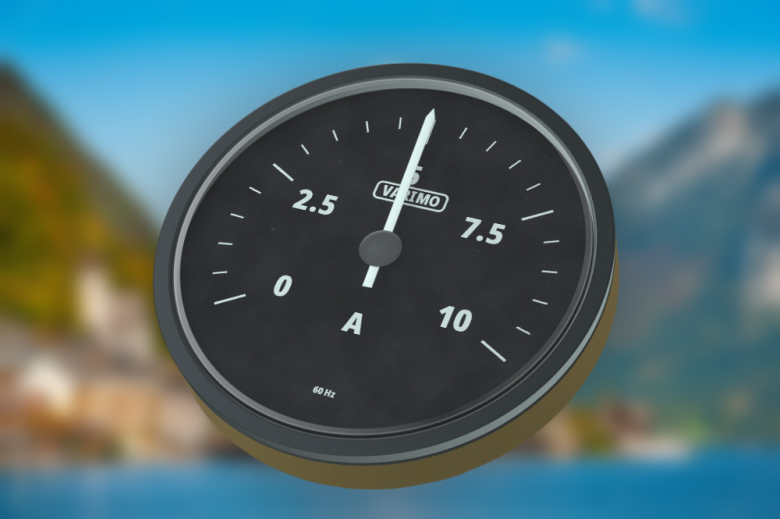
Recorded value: 5 A
